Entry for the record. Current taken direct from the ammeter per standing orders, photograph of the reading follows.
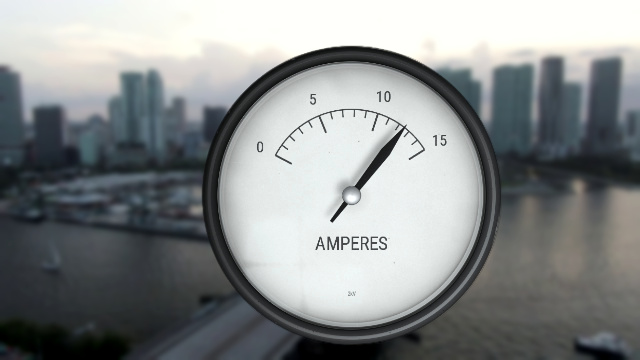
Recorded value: 12.5 A
